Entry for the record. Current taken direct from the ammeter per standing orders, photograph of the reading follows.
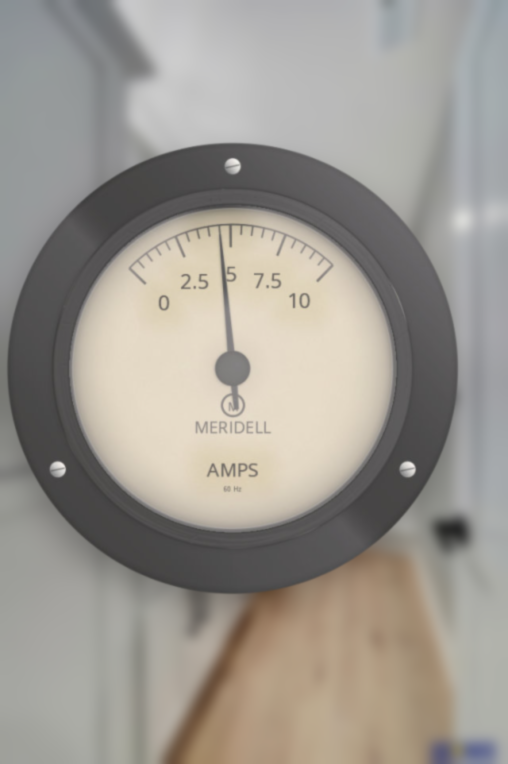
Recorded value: 4.5 A
